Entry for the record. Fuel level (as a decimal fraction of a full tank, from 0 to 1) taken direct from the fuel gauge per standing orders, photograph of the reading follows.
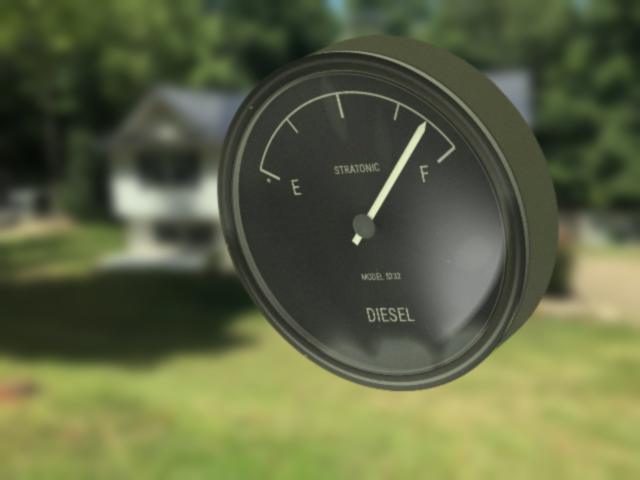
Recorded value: 0.875
